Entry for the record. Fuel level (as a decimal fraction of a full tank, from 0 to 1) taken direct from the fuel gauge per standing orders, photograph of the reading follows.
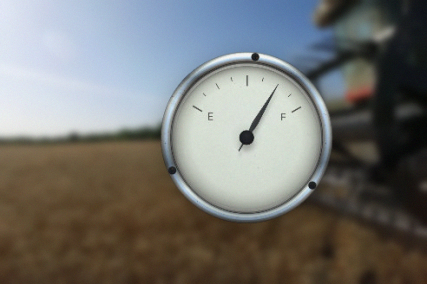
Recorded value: 0.75
